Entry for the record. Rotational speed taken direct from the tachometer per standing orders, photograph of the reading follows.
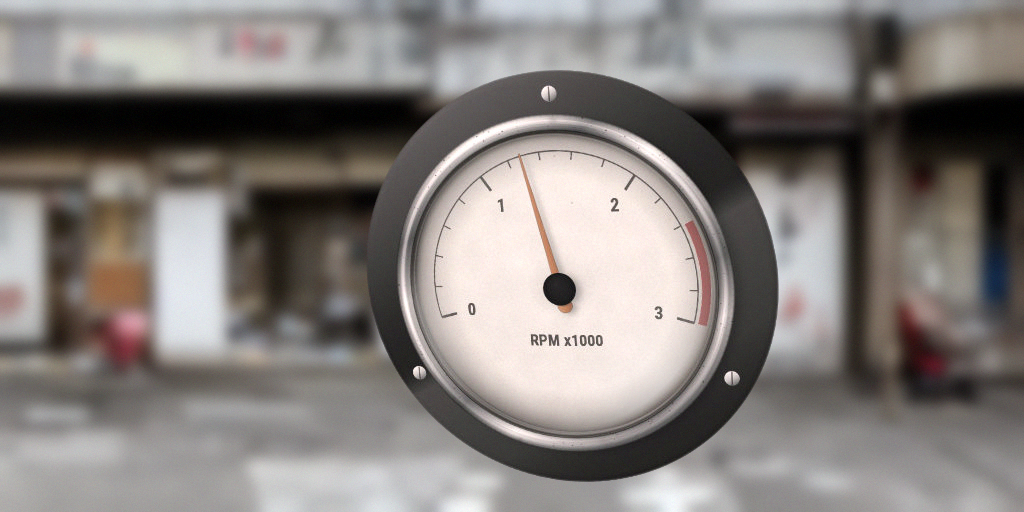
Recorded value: 1300 rpm
